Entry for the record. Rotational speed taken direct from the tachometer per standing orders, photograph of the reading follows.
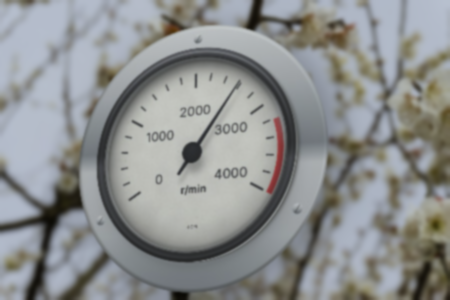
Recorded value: 2600 rpm
